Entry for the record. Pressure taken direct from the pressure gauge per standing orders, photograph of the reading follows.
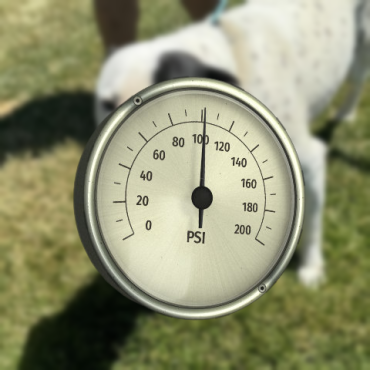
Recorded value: 100 psi
